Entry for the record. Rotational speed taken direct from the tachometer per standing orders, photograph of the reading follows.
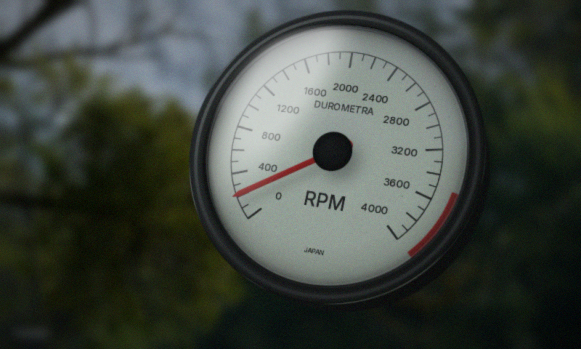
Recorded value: 200 rpm
